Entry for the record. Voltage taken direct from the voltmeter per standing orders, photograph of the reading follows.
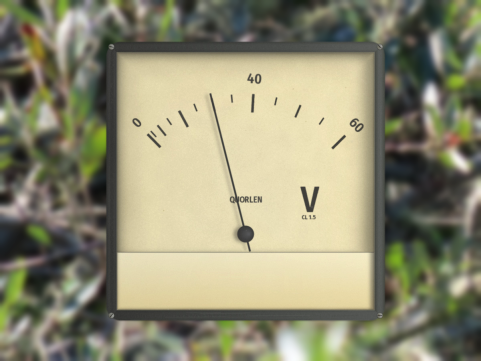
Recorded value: 30 V
